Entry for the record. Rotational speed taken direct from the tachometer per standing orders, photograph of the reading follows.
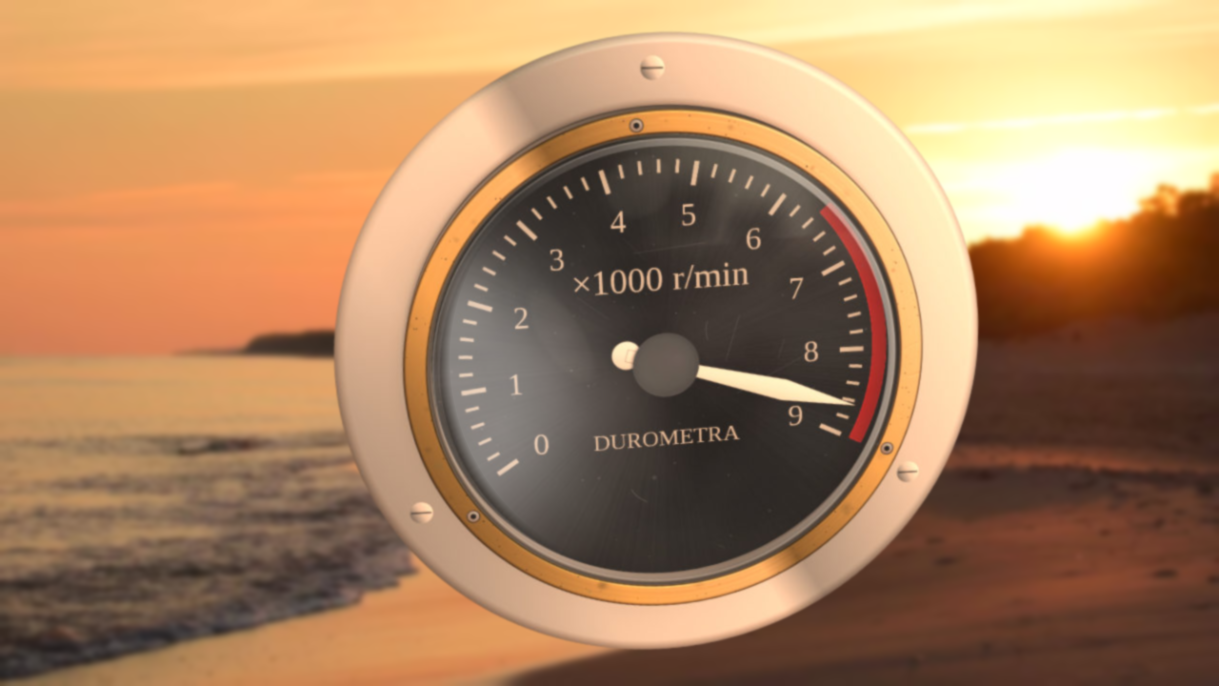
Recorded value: 8600 rpm
